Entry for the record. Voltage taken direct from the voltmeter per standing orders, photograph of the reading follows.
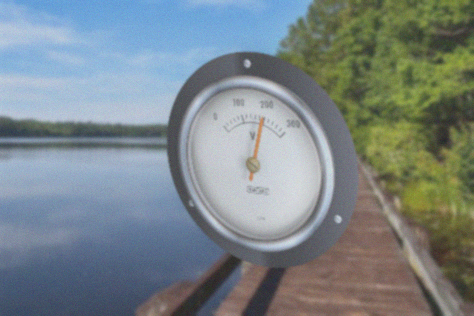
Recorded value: 200 V
